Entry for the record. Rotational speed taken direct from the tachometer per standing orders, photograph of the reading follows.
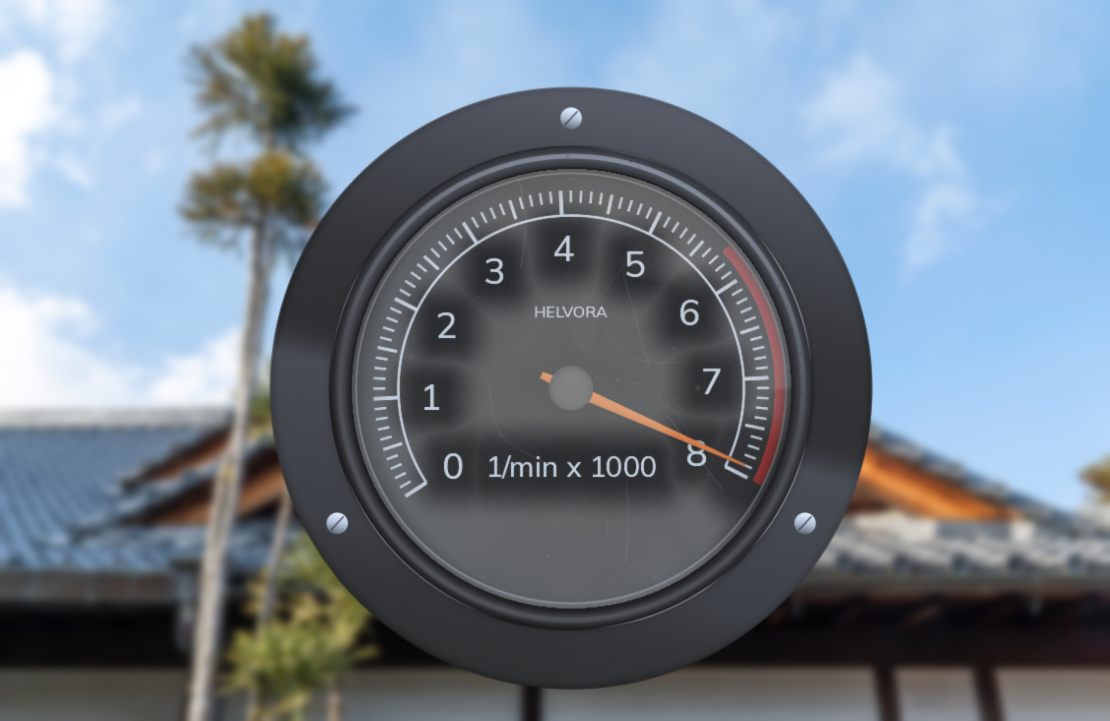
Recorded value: 7900 rpm
